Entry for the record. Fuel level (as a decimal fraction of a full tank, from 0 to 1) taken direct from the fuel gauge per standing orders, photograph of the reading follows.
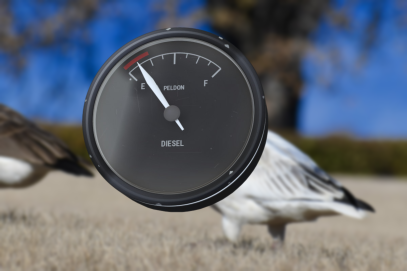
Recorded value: 0.125
